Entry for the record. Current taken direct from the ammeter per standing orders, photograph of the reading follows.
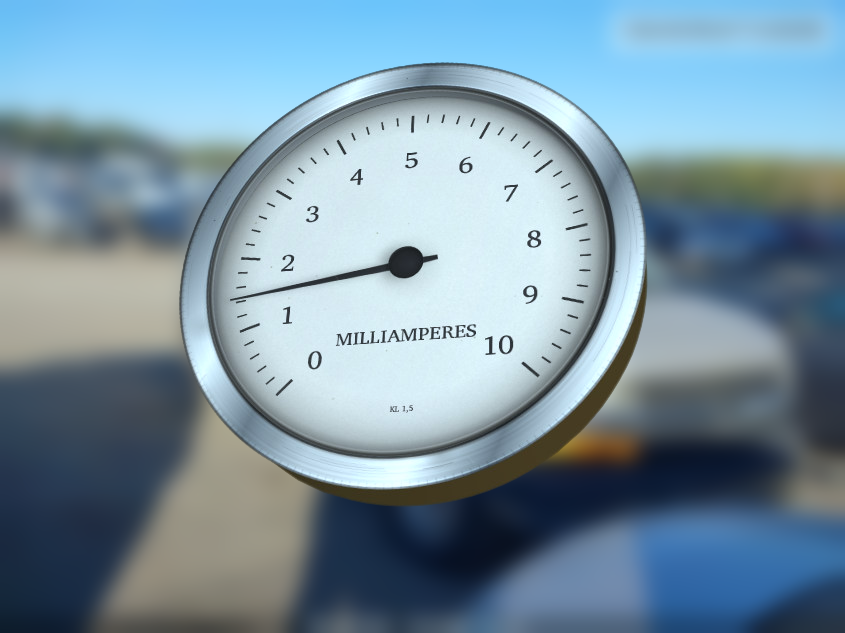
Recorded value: 1.4 mA
